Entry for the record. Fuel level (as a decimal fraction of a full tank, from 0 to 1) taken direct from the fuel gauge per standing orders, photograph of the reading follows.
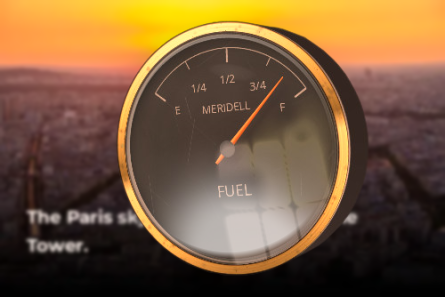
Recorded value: 0.875
